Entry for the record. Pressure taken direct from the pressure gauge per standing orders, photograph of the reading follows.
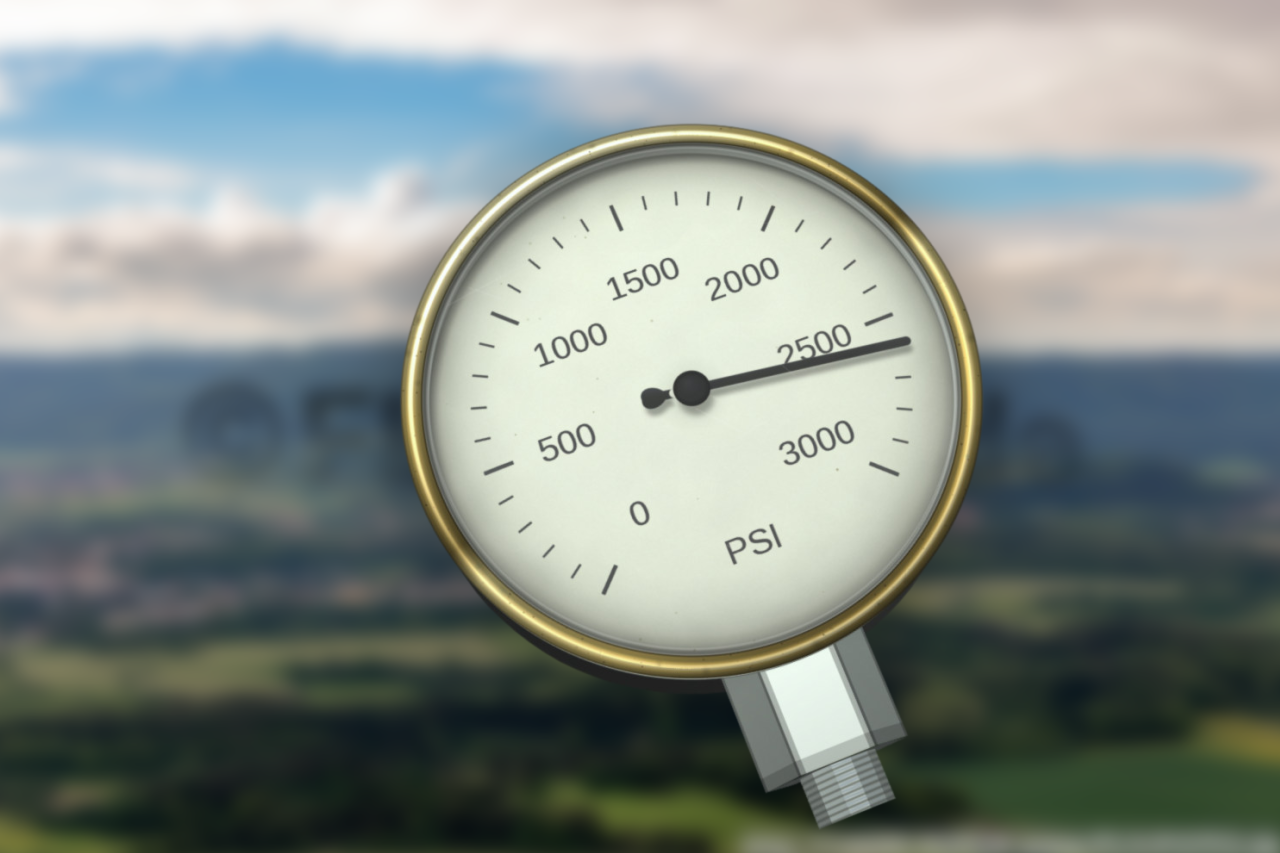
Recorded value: 2600 psi
